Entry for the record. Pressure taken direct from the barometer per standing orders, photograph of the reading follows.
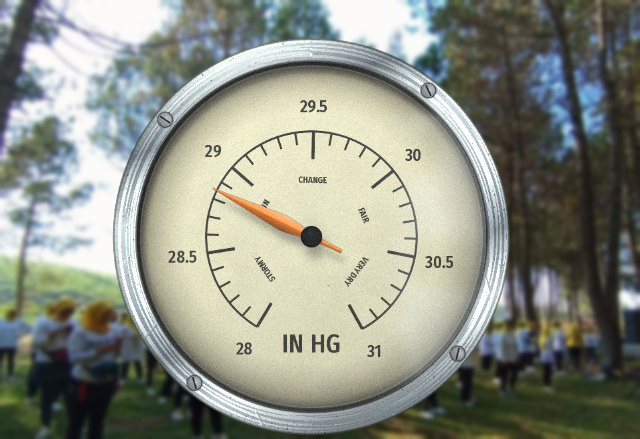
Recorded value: 28.85 inHg
